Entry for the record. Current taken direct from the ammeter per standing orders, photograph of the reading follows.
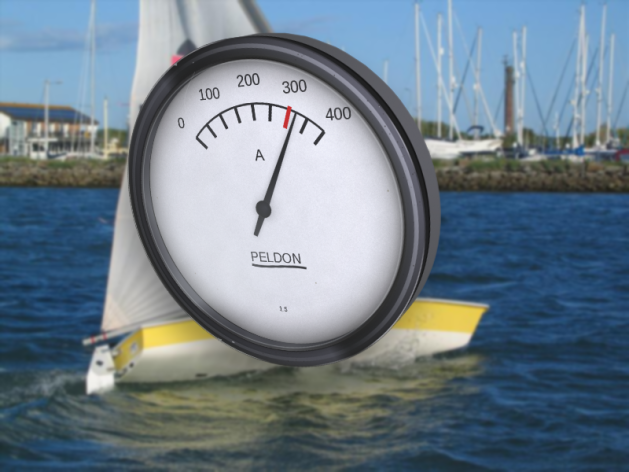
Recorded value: 325 A
